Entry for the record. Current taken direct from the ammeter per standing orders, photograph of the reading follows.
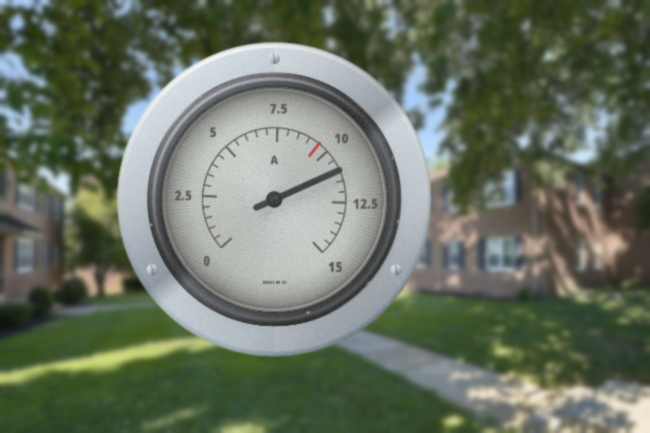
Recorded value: 11 A
